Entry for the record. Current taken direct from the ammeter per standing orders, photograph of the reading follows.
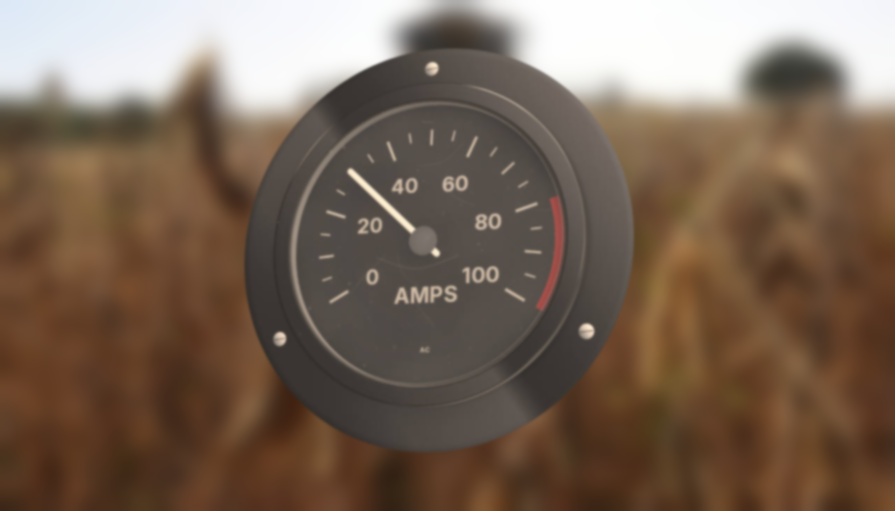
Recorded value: 30 A
